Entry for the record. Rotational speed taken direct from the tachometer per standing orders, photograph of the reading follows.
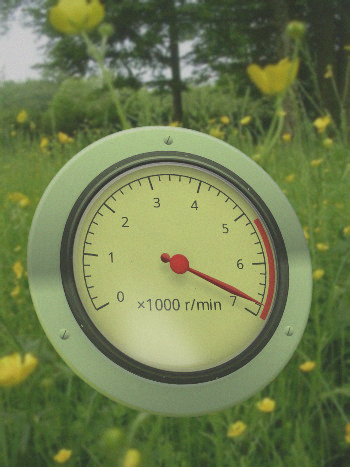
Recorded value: 6800 rpm
